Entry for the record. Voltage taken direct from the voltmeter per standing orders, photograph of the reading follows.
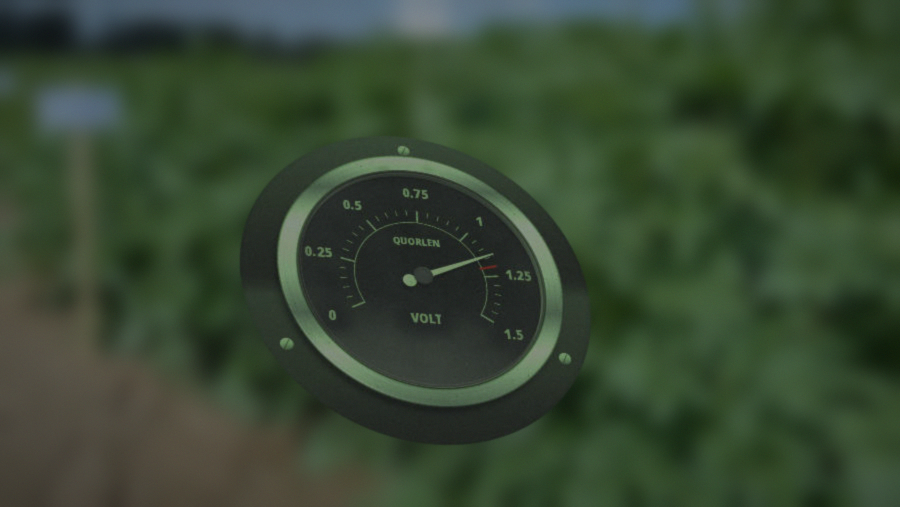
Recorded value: 1.15 V
